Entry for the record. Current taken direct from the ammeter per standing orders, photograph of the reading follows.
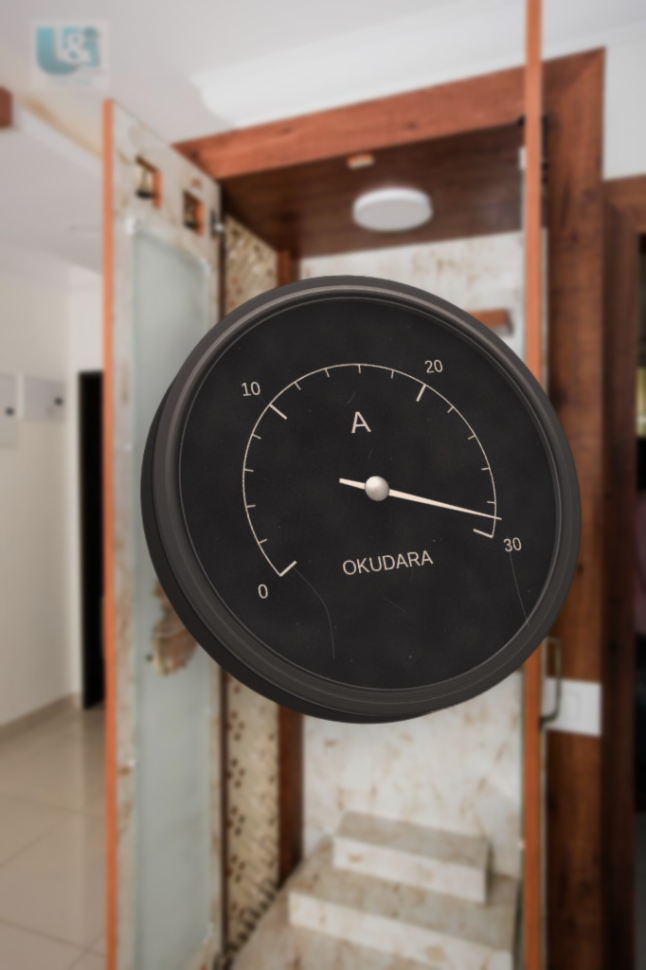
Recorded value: 29 A
